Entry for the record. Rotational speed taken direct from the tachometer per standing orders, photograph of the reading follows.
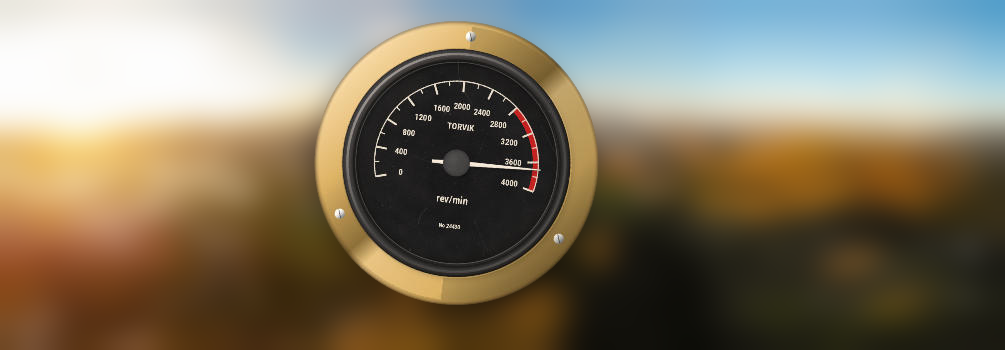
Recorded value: 3700 rpm
